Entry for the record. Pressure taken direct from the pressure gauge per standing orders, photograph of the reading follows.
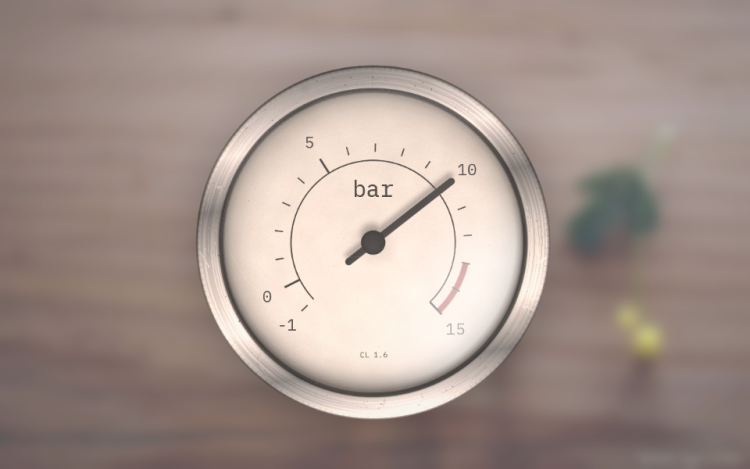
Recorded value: 10 bar
